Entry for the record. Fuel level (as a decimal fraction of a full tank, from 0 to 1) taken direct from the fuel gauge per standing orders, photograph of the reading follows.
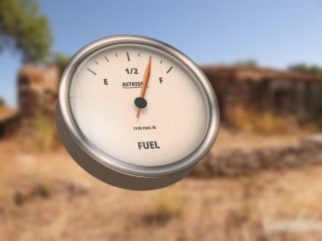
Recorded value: 0.75
